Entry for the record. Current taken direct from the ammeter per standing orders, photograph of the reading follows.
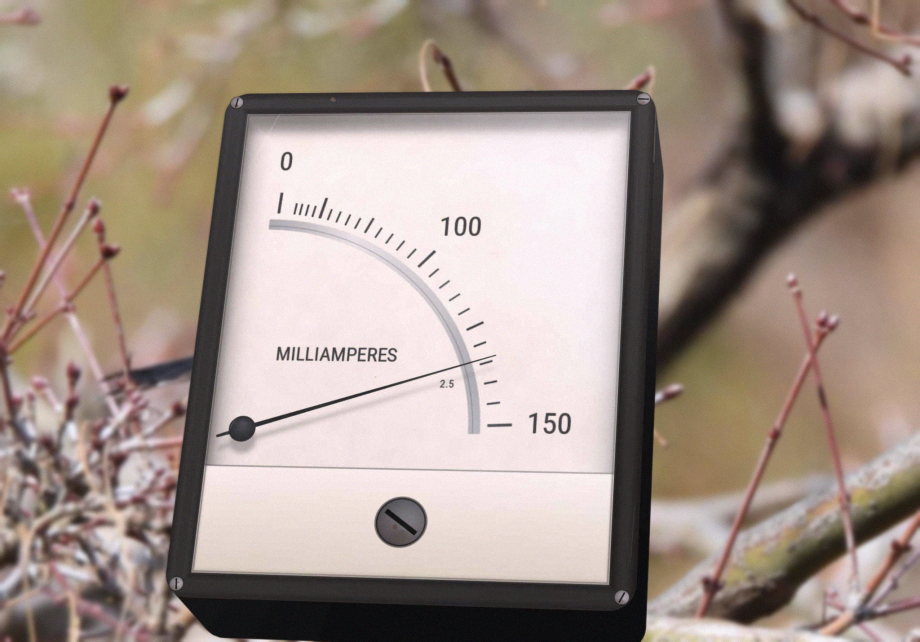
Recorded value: 135 mA
